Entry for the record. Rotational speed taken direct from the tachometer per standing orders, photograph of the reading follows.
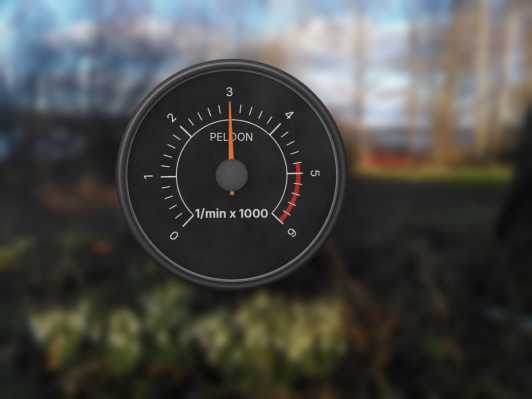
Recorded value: 3000 rpm
